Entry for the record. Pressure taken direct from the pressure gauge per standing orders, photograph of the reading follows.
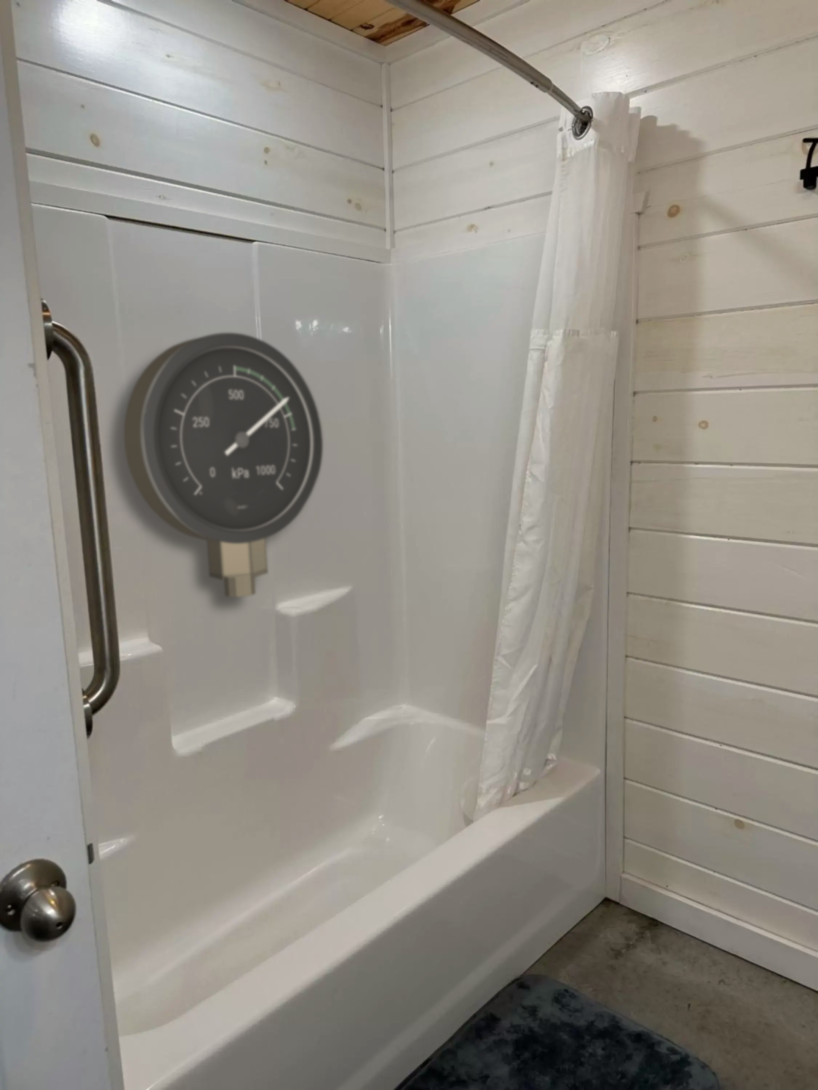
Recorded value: 700 kPa
